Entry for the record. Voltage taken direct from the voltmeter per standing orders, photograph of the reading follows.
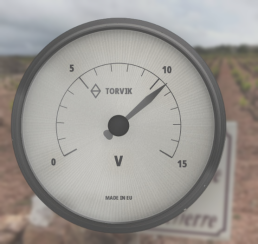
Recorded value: 10.5 V
